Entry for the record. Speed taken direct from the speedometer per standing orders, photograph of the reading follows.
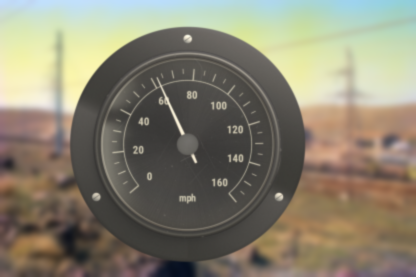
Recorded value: 62.5 mph
